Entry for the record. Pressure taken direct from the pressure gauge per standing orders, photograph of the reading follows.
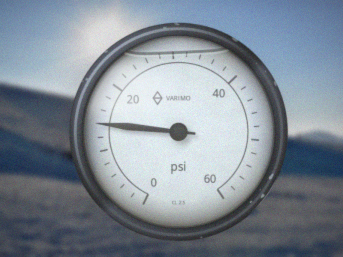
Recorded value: 14 psi
